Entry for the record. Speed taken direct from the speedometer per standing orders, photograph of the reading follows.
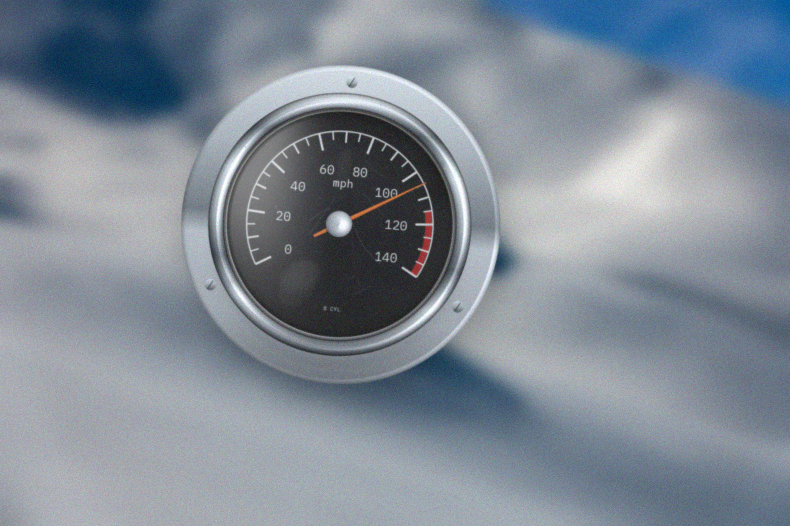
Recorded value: 105 mph
